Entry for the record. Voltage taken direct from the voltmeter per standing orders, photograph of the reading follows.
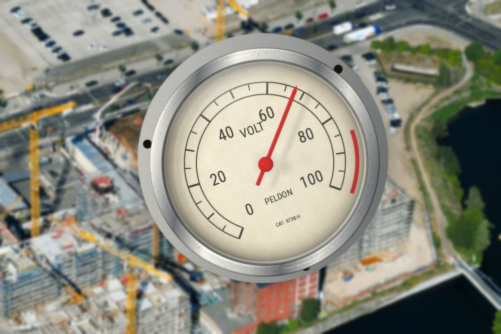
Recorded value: 67.5 V
